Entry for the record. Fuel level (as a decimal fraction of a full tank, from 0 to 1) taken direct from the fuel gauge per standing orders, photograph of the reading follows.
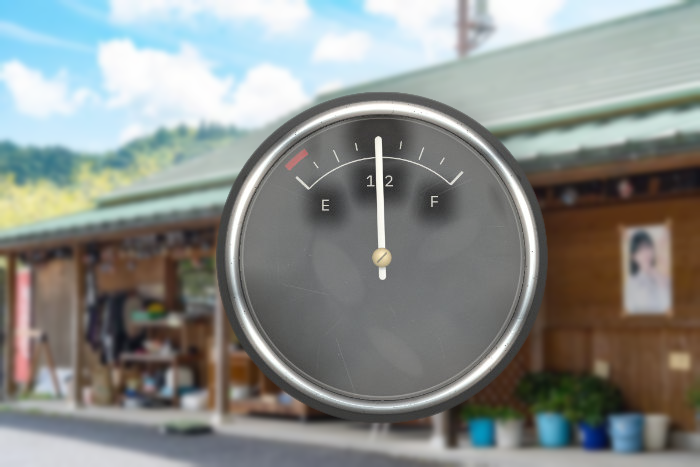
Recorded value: 0.5
